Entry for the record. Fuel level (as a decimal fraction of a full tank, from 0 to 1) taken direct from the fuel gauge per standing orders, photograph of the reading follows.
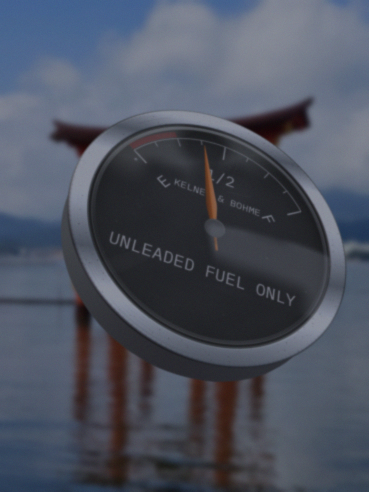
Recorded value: 0.375
